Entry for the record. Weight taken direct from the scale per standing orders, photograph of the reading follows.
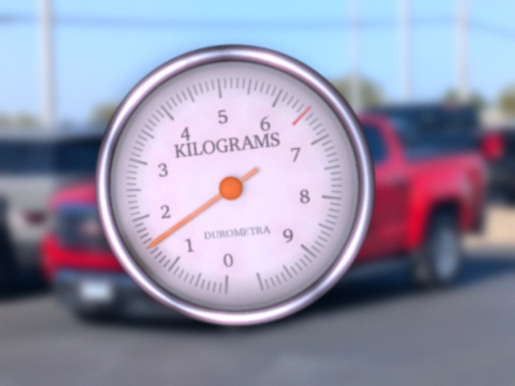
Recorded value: 1.5 kg
